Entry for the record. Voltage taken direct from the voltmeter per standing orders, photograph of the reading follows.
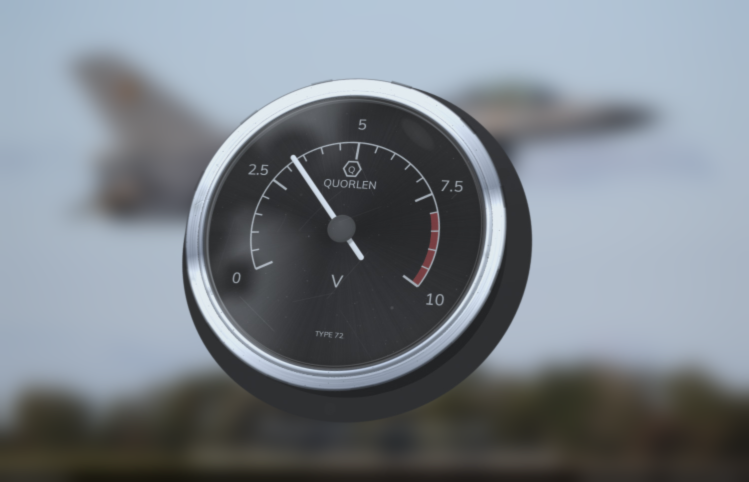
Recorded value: 3.25 V
